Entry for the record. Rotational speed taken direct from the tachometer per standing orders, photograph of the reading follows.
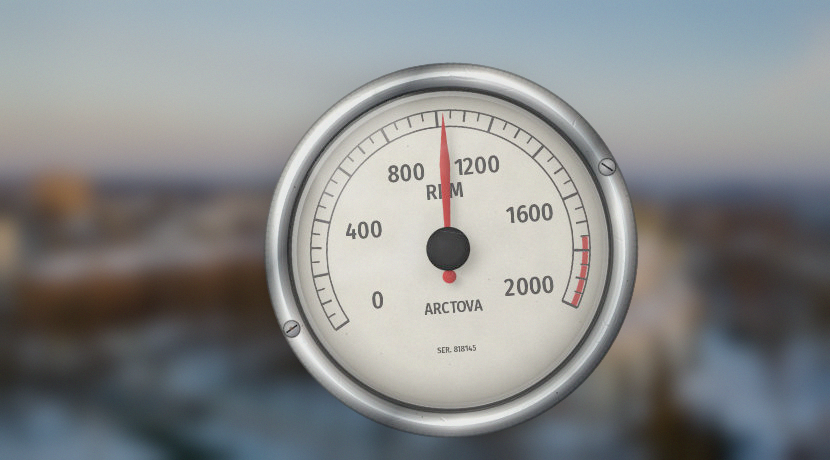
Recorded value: 1025 rpm
